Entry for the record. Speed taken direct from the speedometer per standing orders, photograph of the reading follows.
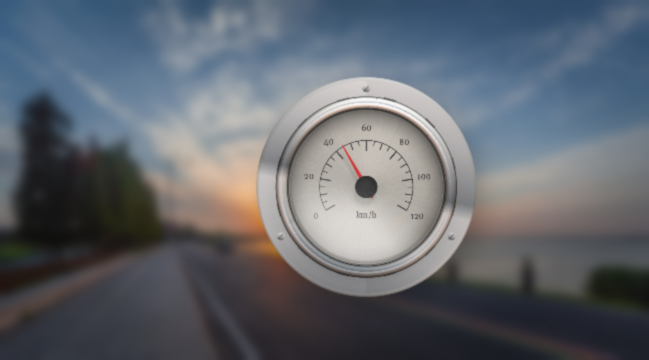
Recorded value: 45 km/h
